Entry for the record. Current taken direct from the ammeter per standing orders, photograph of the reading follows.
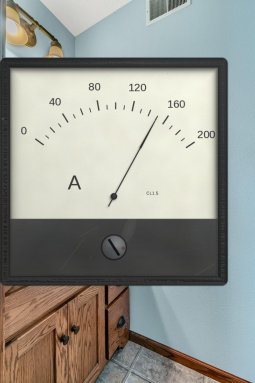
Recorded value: 150 A
